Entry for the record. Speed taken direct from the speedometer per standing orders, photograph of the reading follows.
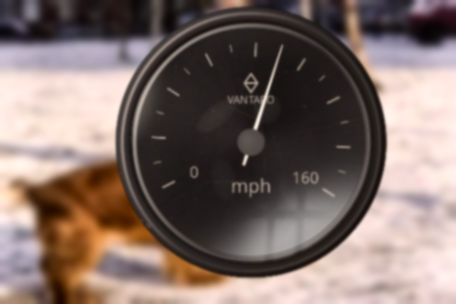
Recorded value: 90 mph
